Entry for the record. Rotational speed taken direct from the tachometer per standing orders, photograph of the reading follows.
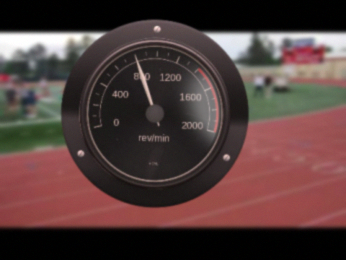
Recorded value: 800 rpm
